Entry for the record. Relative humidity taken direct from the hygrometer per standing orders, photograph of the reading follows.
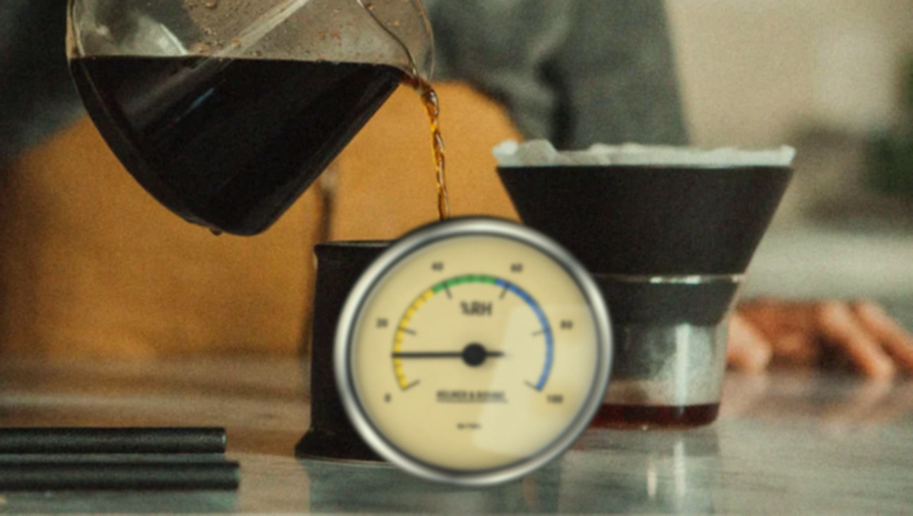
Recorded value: 12 %
